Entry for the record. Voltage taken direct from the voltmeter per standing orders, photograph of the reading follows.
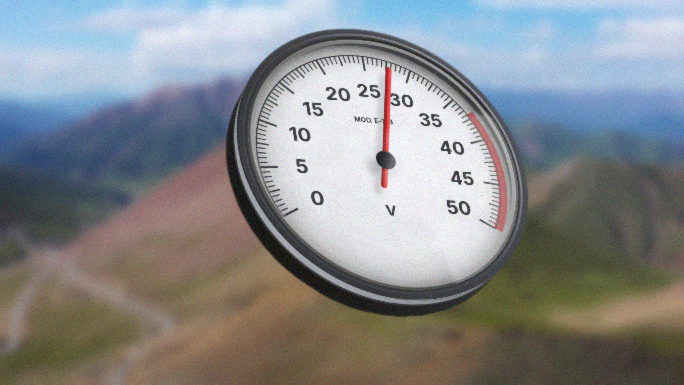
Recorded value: 27.5 V
